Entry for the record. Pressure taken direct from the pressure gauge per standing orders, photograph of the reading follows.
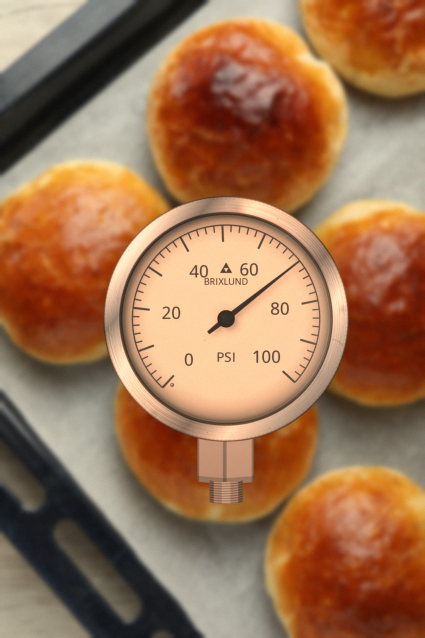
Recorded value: 70 psi
